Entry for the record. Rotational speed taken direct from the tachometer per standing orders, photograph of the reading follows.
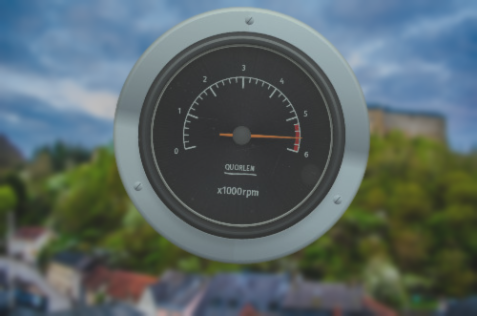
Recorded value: 5600 rpm
